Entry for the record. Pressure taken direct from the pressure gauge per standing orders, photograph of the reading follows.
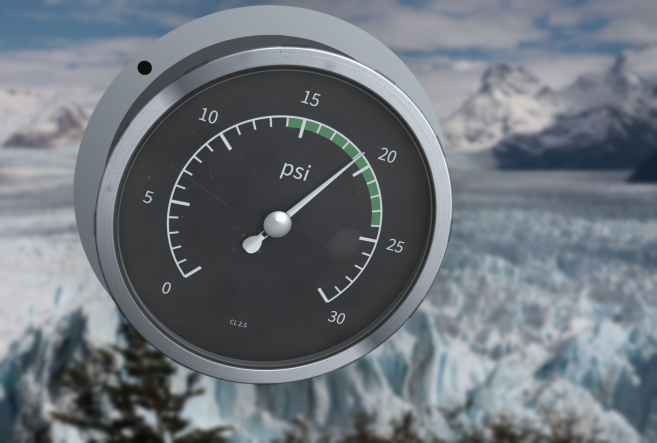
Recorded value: 19 psi
